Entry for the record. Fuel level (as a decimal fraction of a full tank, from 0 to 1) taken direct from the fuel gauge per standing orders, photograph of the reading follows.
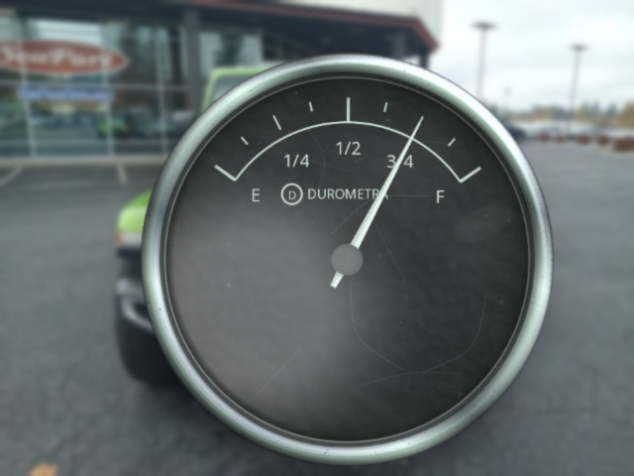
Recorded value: 0.75
